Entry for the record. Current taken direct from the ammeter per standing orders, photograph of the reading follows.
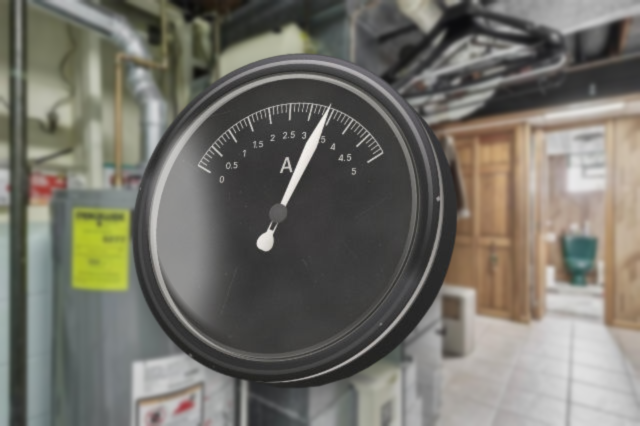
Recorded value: 3.5 A
